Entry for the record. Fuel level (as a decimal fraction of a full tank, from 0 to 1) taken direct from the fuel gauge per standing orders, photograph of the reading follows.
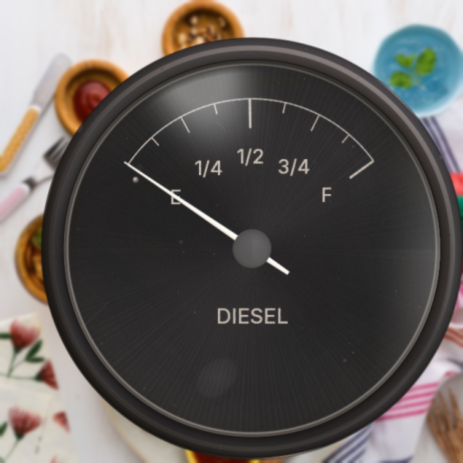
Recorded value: 0
